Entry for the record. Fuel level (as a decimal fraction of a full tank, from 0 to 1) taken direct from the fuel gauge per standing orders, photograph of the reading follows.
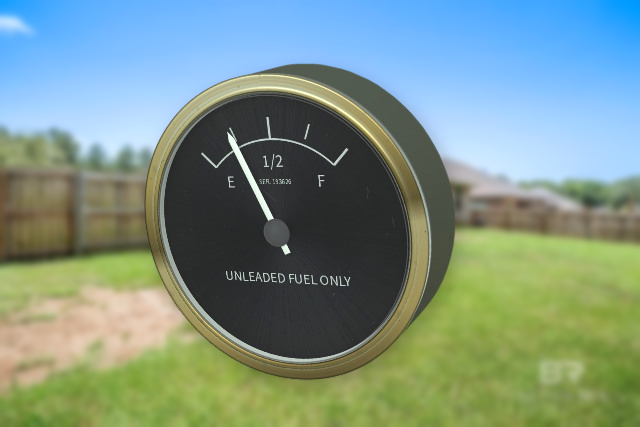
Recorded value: 0.25
